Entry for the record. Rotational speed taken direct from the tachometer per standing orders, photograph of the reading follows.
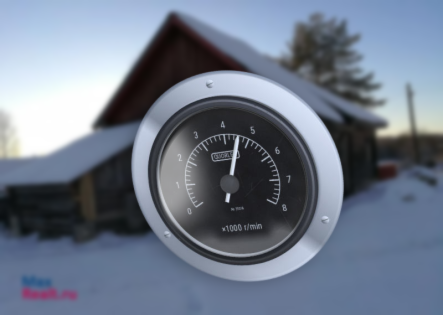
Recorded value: 4600 rpm
